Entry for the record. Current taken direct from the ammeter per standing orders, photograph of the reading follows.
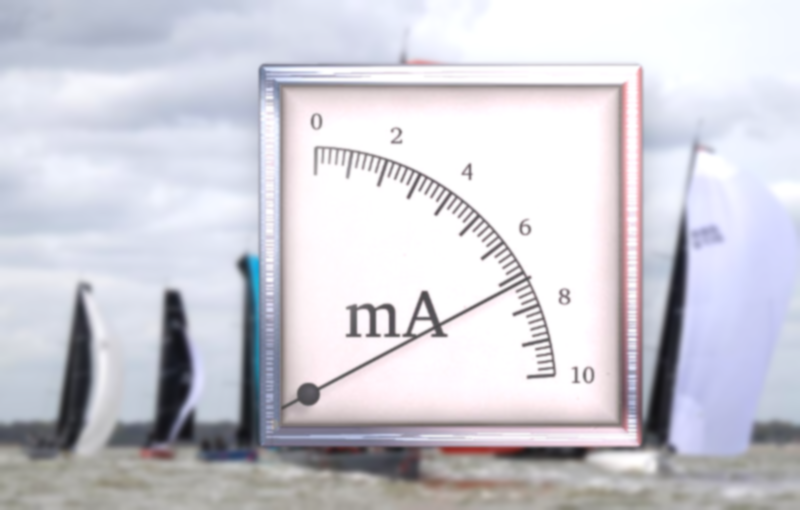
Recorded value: 7.2 mA
